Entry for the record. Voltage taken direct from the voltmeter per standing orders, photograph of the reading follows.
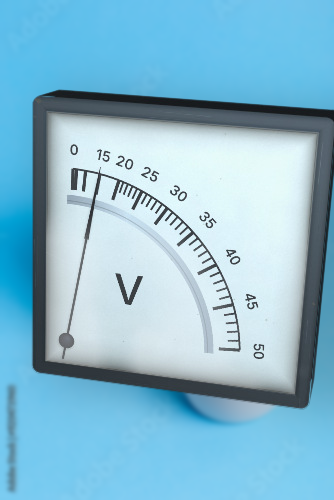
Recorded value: 15 V
